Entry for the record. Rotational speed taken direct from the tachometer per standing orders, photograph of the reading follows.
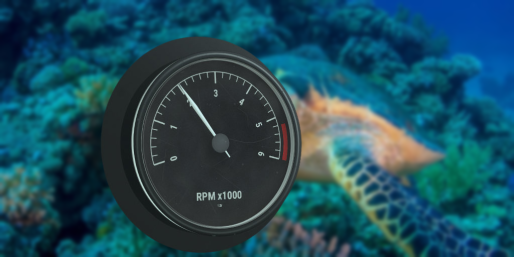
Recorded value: 2000 rpm
